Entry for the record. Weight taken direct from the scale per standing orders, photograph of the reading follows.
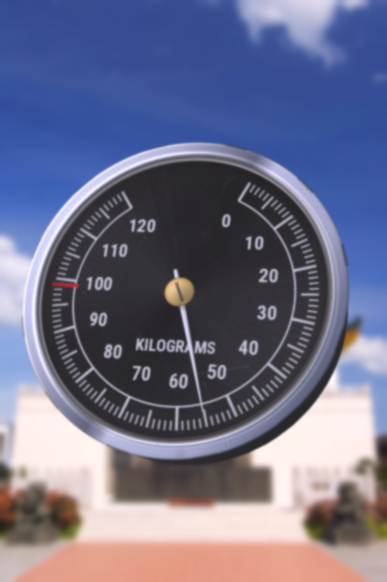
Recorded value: 55 kg
